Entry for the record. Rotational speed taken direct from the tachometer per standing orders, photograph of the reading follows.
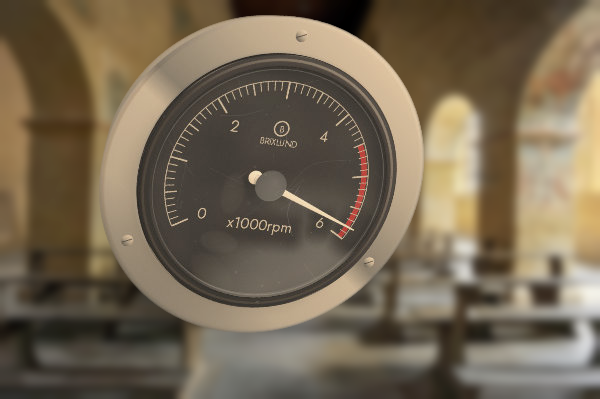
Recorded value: 5800 rpm
